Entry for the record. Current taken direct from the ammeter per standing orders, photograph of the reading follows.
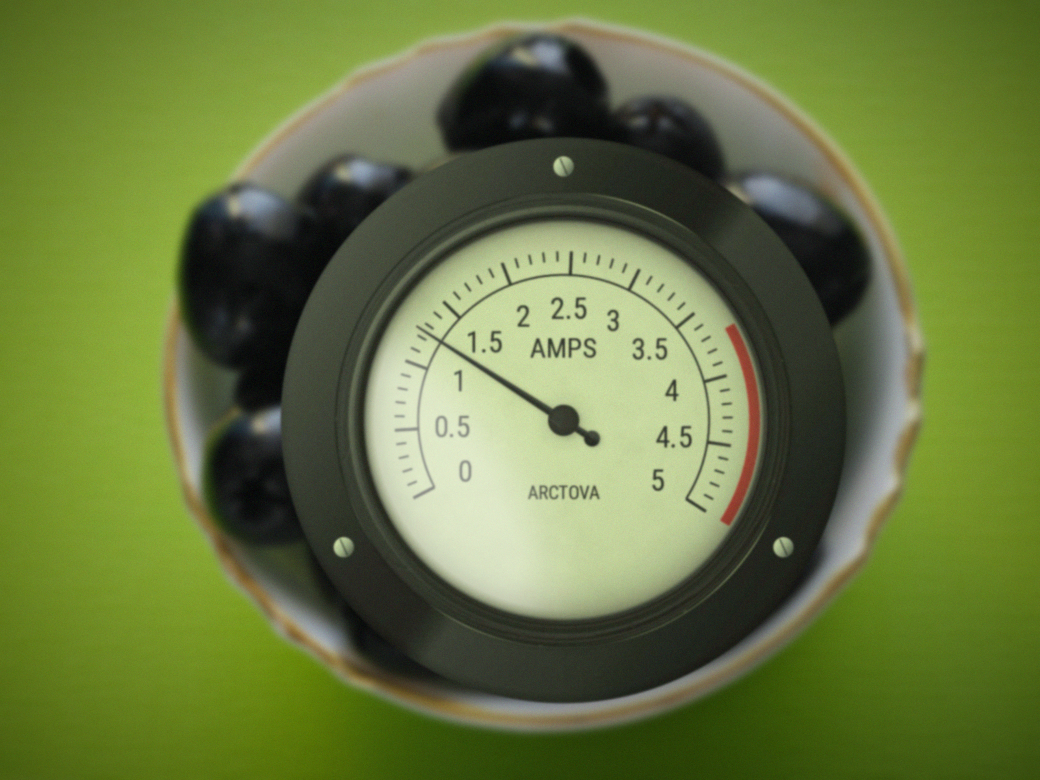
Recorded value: 1.25 A
